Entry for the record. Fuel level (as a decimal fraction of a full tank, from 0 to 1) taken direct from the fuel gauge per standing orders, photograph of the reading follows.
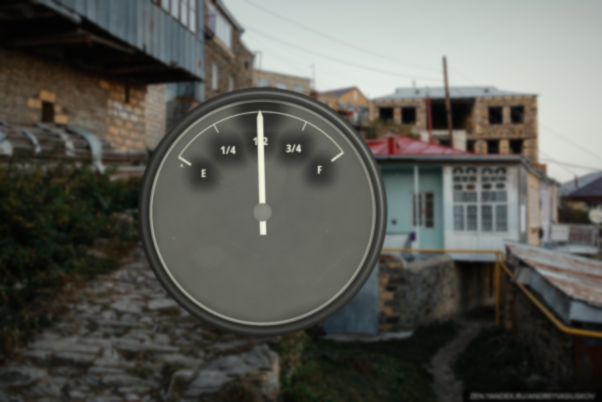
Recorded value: 0.5
